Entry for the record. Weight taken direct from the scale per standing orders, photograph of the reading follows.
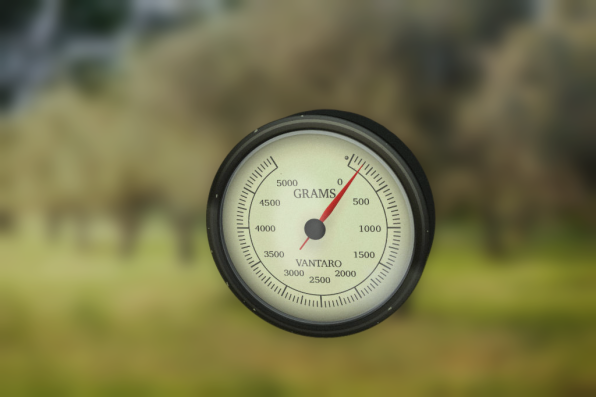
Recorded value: 150 g
